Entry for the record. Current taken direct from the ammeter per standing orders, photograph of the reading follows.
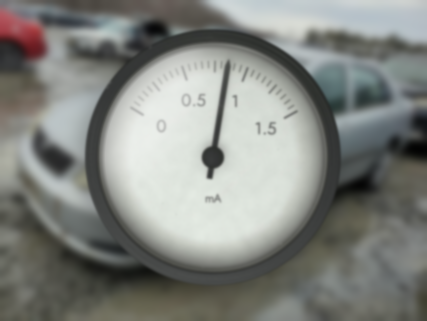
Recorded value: 0.85 mA
